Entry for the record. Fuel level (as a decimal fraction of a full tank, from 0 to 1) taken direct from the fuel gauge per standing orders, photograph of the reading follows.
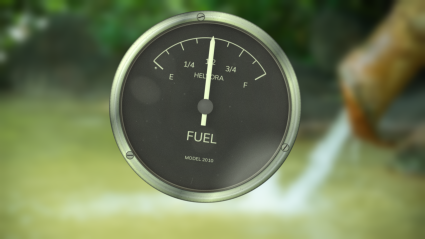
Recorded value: 0.5
